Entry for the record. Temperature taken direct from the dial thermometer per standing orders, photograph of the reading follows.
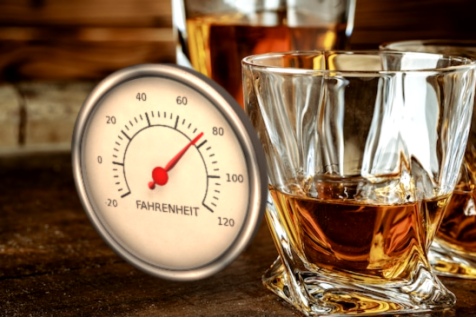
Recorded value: 76 °F
